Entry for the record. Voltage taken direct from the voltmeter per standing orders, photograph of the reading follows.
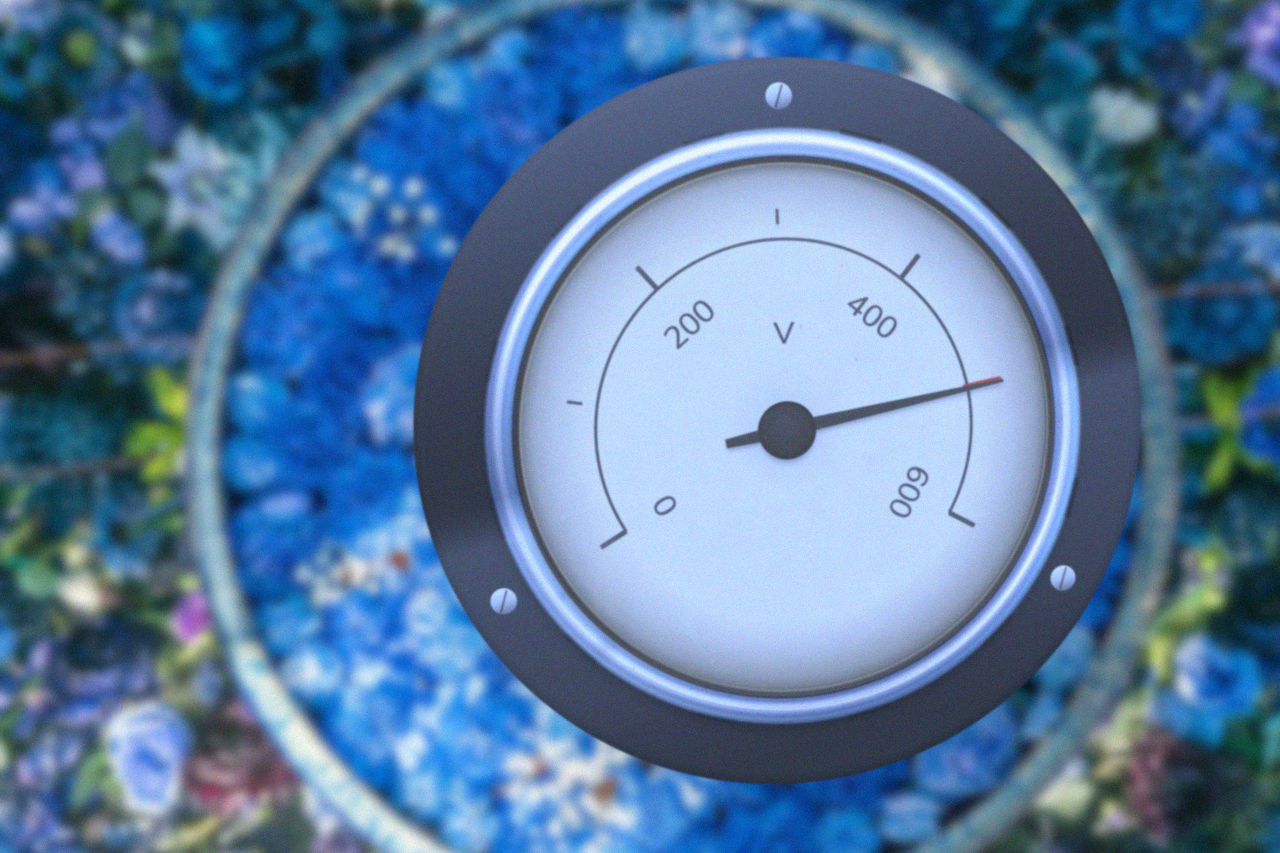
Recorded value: 500 V
